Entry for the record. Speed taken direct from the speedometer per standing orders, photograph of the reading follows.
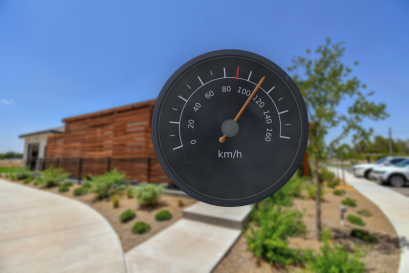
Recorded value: 110 km/h
